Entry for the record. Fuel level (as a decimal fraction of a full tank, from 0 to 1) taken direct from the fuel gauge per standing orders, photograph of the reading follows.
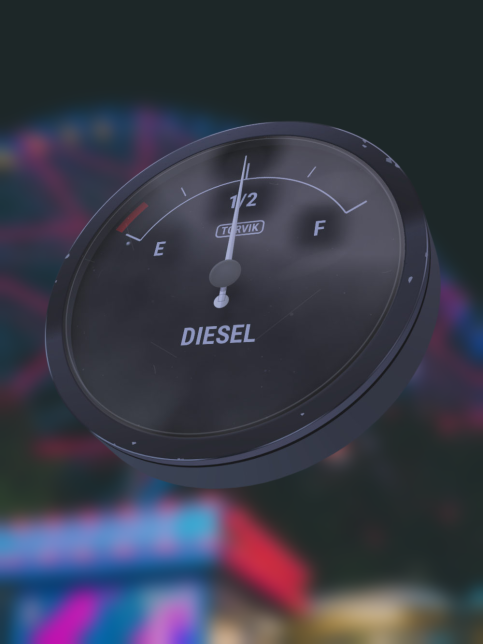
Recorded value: 0.5
